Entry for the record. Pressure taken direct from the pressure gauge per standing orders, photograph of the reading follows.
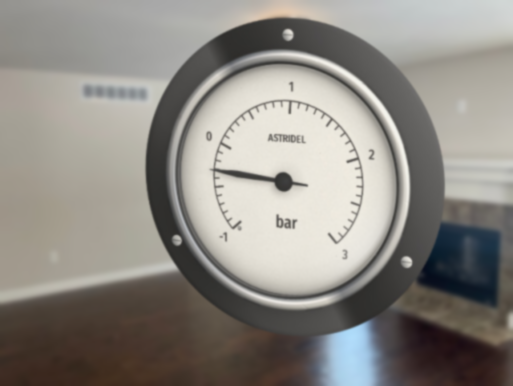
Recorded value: -0.3 bar
